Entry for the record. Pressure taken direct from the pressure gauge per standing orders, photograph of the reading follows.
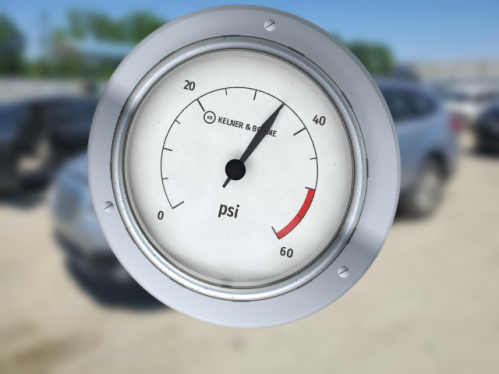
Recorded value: 35 psi
